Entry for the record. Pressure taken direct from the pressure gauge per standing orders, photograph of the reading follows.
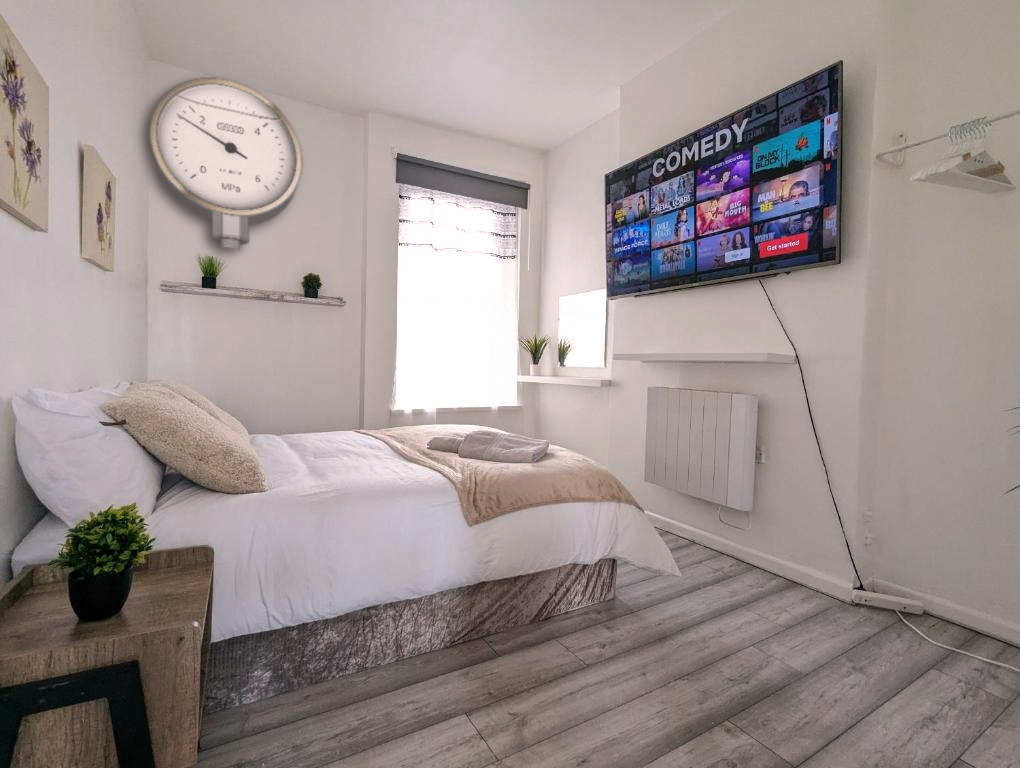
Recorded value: 1.6 MPa
